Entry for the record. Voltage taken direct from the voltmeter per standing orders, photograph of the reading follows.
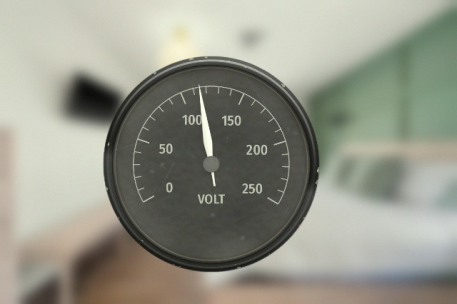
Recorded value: 115 V
